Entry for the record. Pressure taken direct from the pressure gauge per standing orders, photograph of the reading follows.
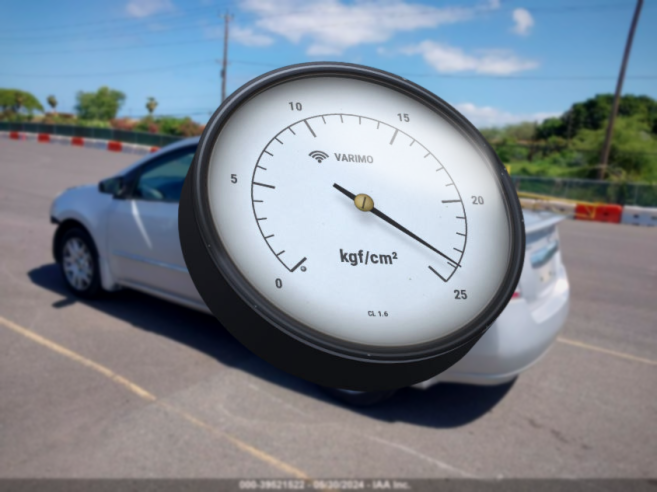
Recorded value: 24 kg/cm²
